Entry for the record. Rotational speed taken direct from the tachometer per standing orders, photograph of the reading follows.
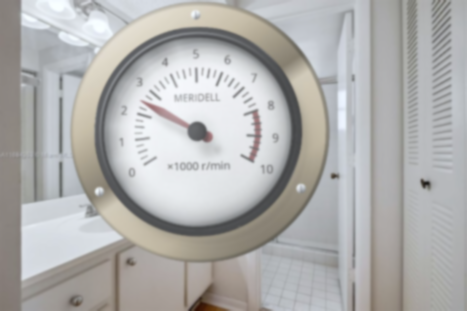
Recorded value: 2500 rpm
